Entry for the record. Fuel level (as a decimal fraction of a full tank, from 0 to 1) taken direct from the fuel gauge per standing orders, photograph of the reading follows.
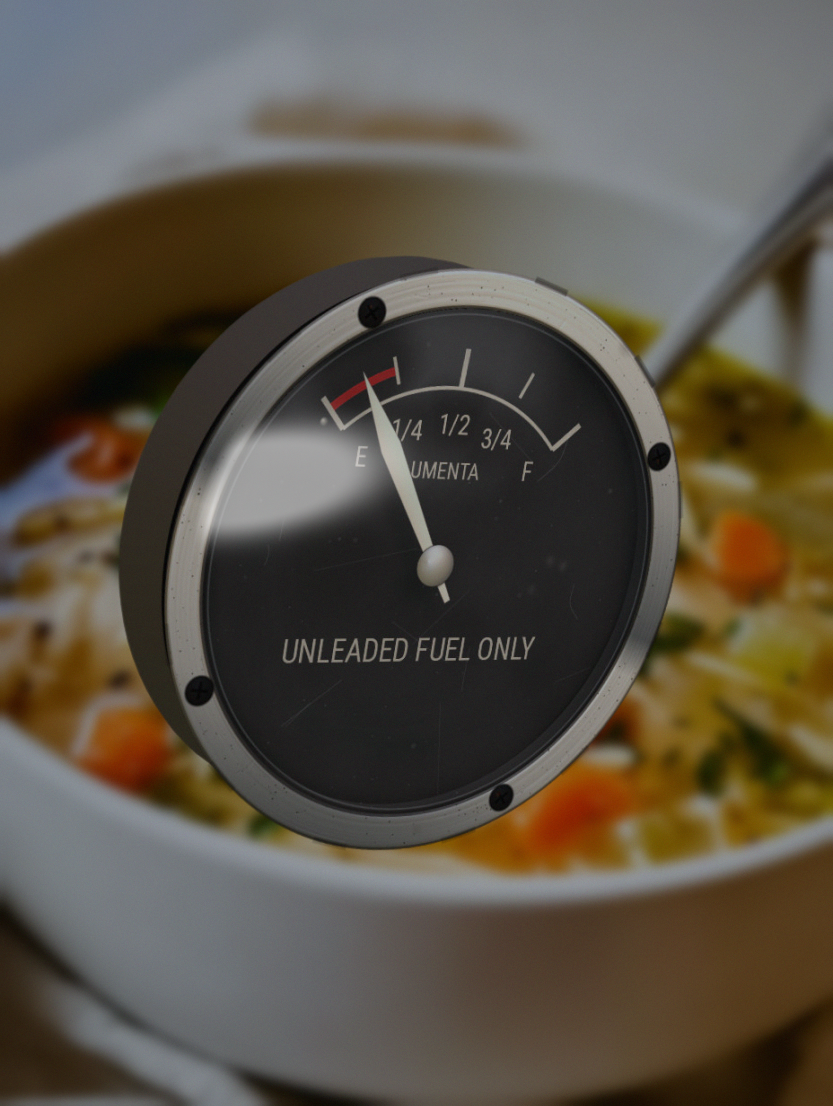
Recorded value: 0.125
